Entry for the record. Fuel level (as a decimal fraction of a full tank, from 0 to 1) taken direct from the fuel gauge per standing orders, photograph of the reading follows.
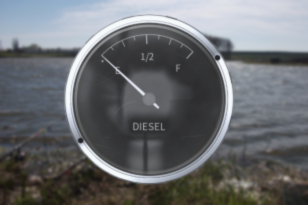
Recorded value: 0
